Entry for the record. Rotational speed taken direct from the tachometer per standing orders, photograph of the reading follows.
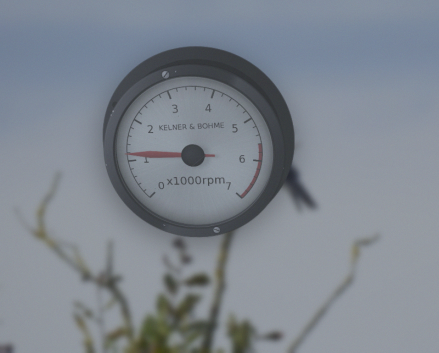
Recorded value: 1200 rpm
